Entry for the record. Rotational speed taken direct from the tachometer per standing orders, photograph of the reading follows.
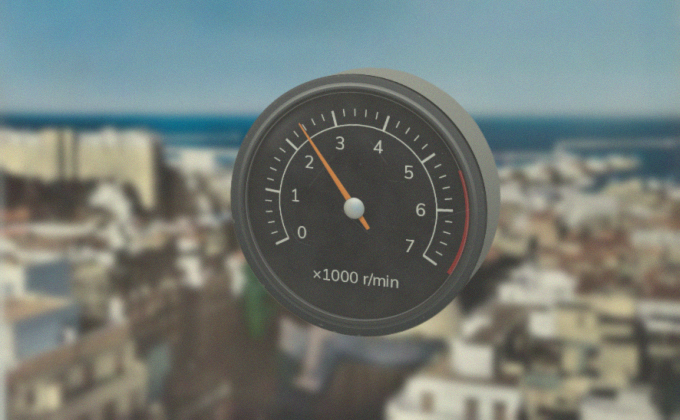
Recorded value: 2400 rpm
